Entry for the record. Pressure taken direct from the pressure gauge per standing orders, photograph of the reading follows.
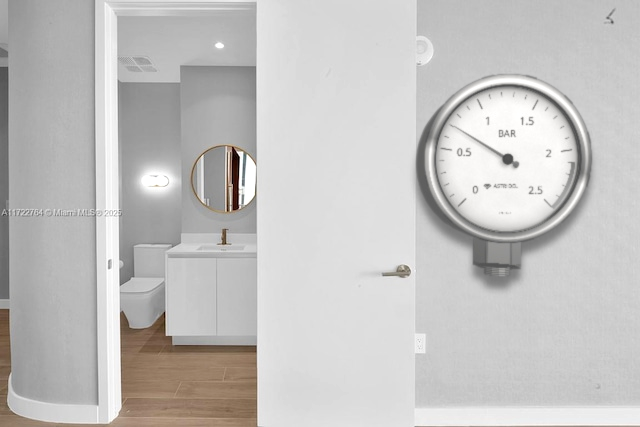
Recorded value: 0.7 bar
